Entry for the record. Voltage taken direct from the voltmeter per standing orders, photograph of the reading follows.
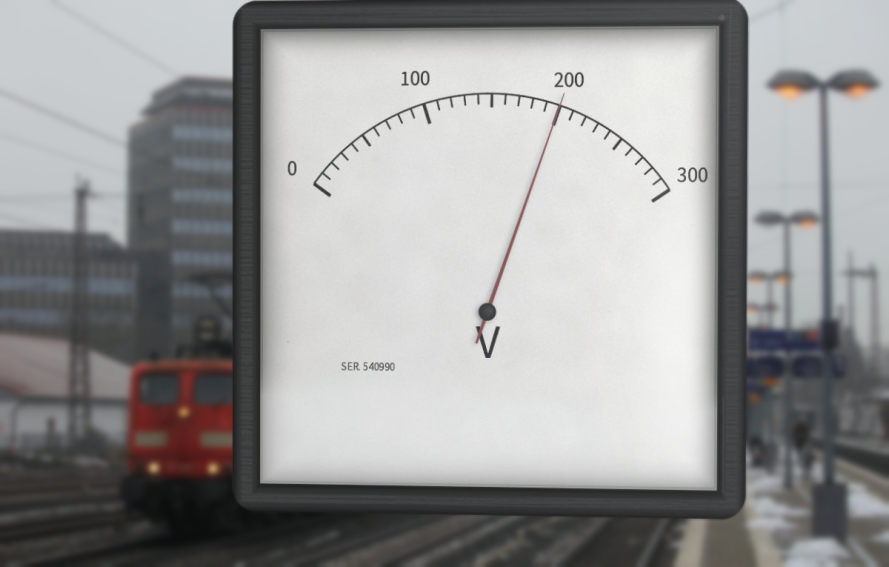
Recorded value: 200 V
